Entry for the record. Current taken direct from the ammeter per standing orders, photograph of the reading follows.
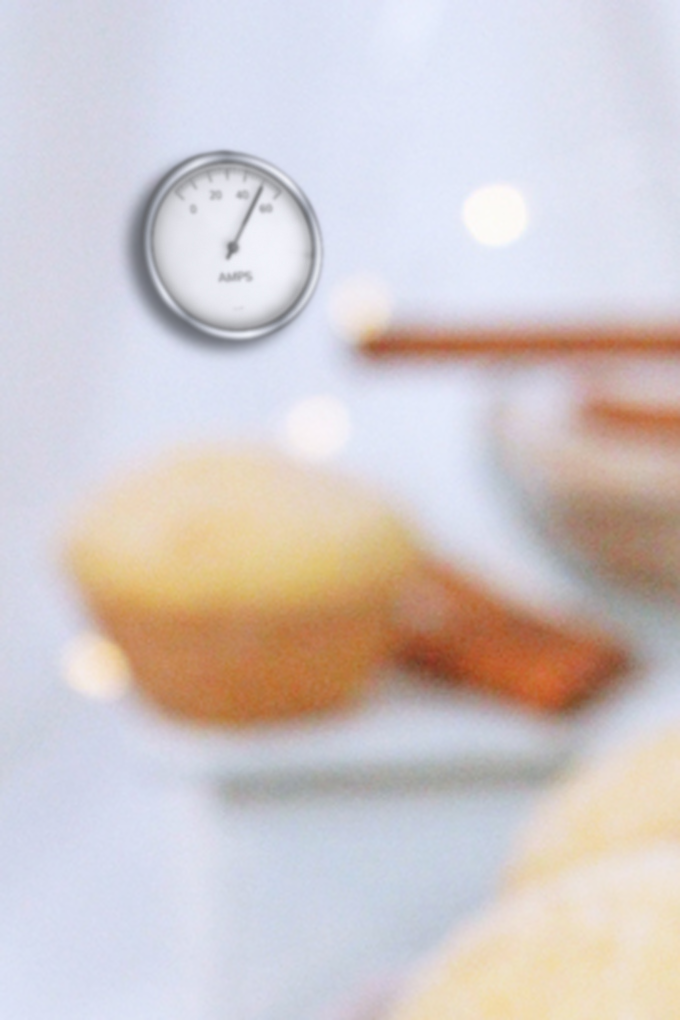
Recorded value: 50 A
